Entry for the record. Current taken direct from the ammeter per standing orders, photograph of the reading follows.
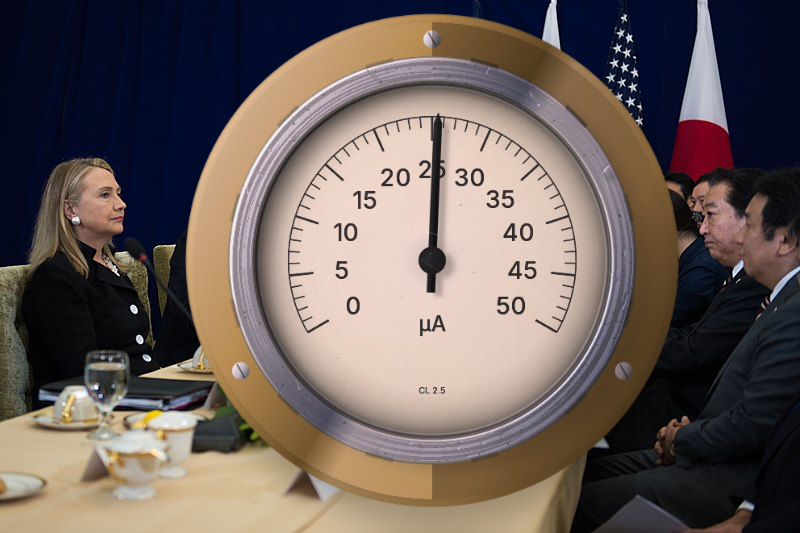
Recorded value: 25.5 µA
